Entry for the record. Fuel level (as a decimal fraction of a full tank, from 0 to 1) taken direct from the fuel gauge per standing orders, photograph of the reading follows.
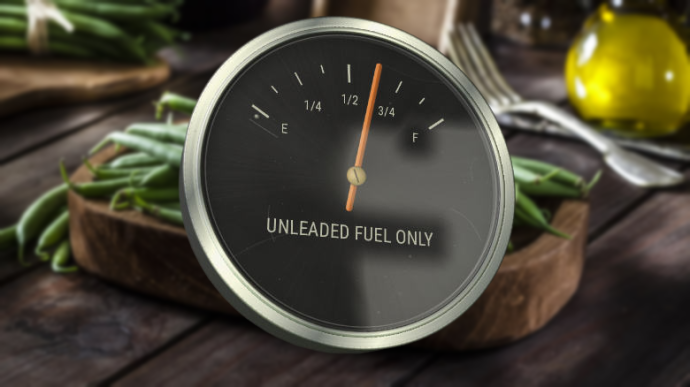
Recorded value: 0.625
